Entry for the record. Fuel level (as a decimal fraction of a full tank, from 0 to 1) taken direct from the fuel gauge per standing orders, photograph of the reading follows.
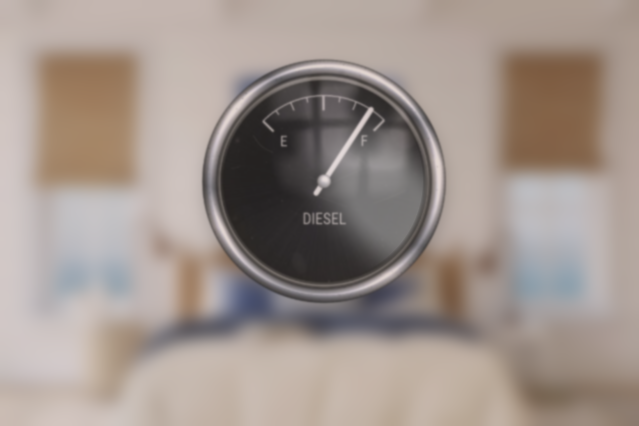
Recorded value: 0.875
